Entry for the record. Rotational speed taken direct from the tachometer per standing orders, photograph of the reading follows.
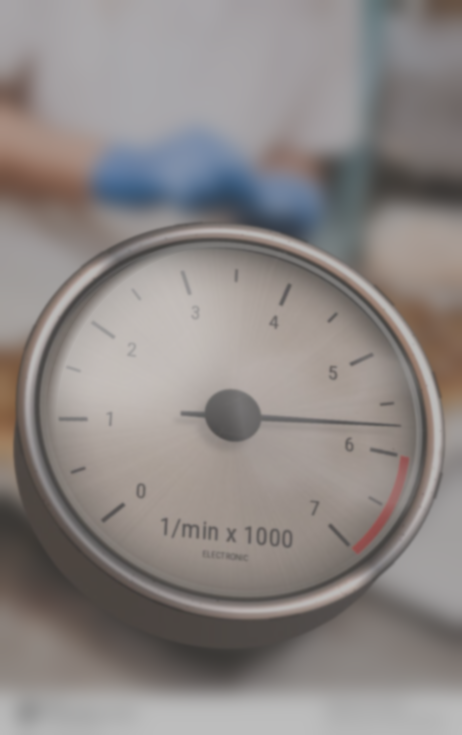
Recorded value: 5750 rpm
